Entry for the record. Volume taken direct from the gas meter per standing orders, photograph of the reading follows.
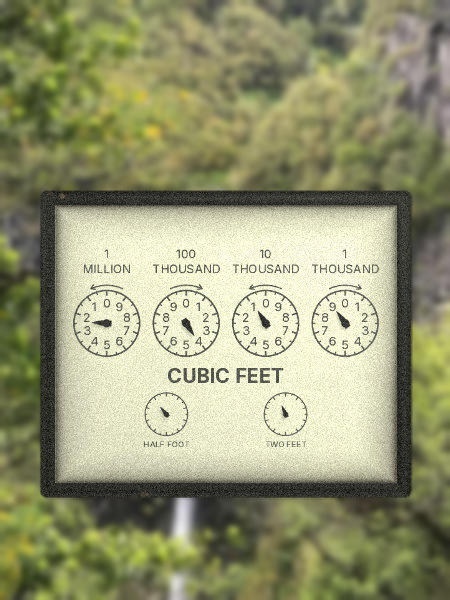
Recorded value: 240900 ft³
